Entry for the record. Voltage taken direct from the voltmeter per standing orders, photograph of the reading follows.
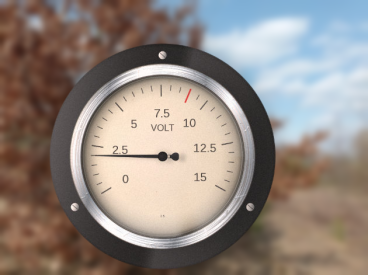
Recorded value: 2 V
